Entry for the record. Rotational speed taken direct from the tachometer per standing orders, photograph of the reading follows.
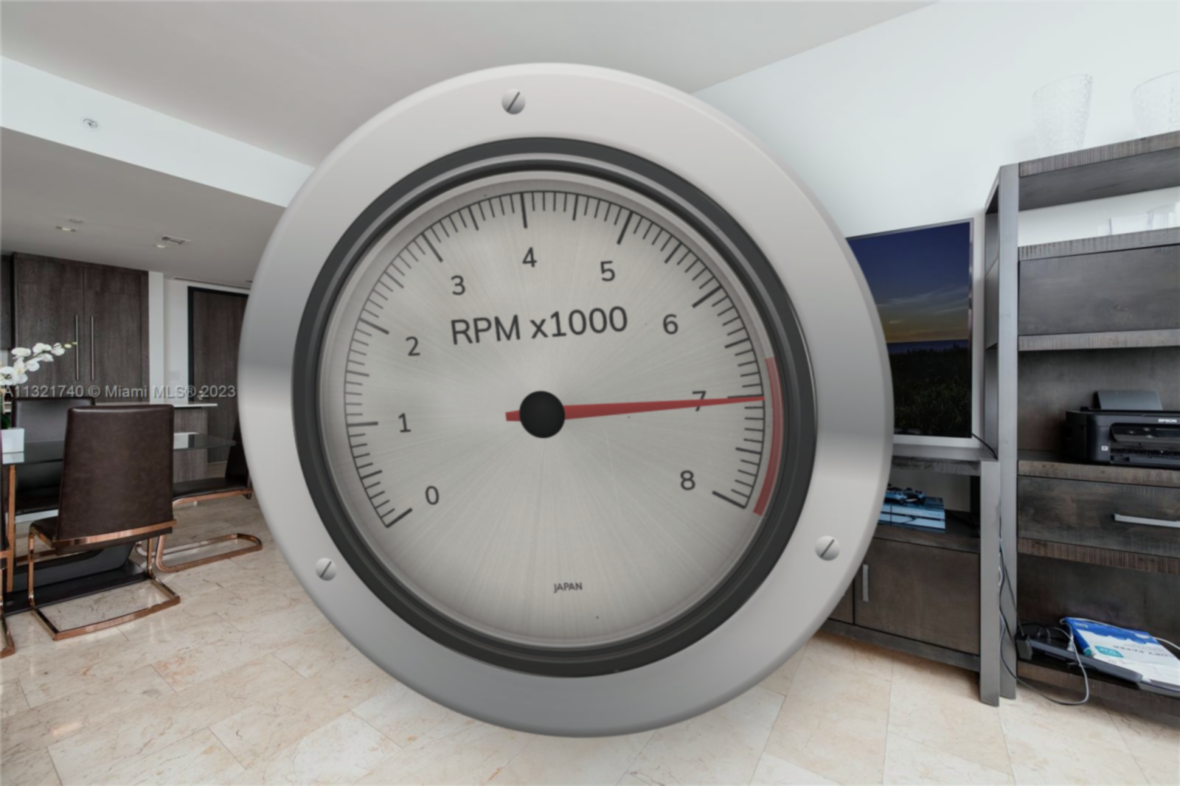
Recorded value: 7000 rpm
